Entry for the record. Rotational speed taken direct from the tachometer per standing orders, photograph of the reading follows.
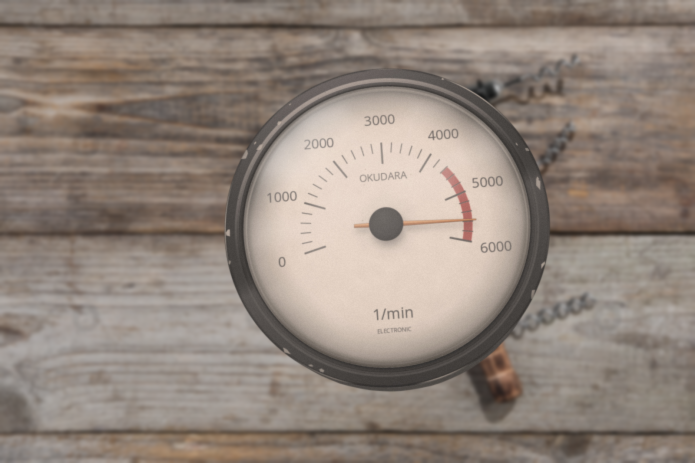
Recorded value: 5600 rpm
